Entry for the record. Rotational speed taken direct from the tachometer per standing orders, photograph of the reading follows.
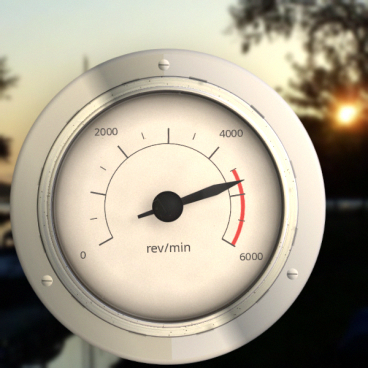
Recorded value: 4750 rpm
